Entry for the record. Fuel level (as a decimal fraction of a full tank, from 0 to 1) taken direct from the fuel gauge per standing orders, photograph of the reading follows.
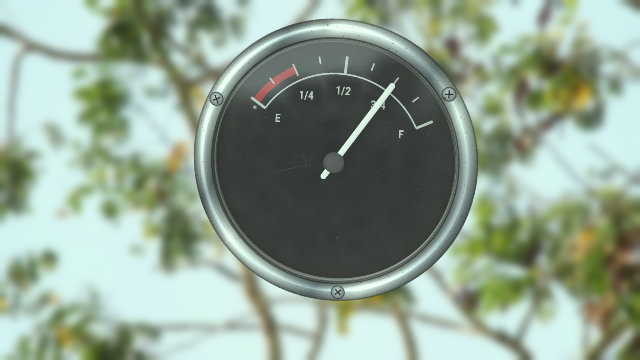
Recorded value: 0.75
